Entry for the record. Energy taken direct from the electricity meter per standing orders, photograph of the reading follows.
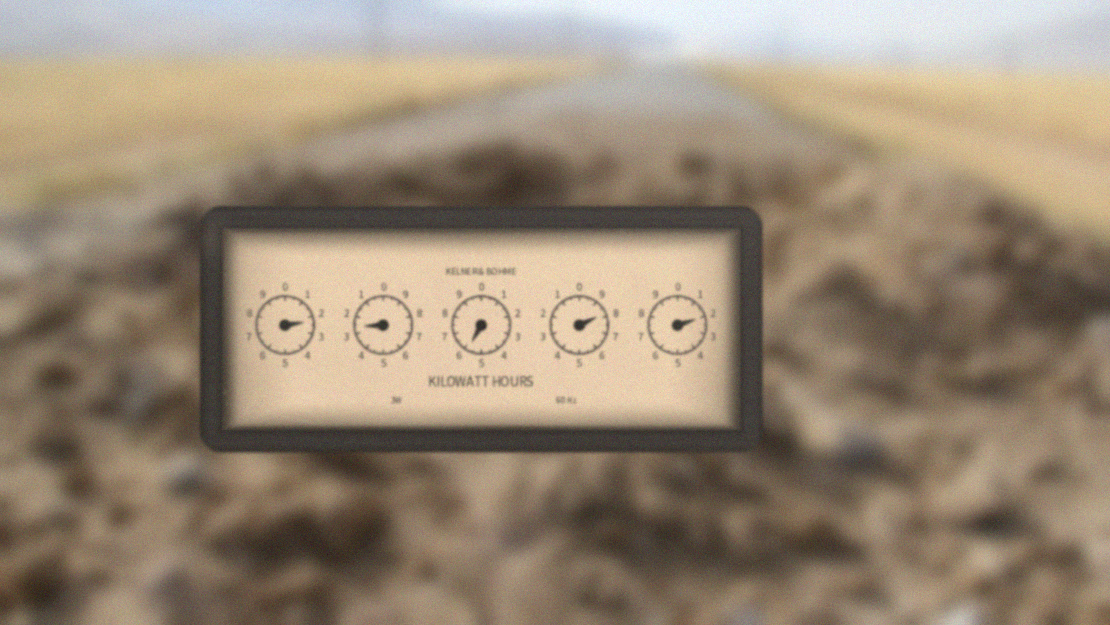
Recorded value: 22582 kWh
